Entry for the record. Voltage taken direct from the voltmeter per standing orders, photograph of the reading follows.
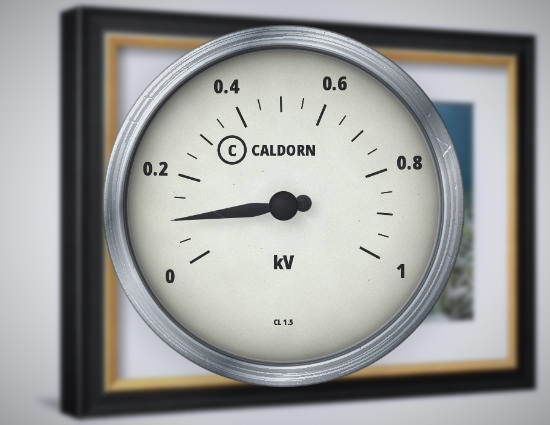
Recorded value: 0.1 kV
